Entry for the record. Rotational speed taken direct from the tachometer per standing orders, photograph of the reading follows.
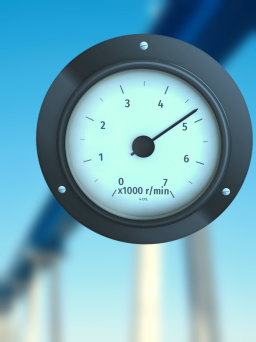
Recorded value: 4750 rpm
